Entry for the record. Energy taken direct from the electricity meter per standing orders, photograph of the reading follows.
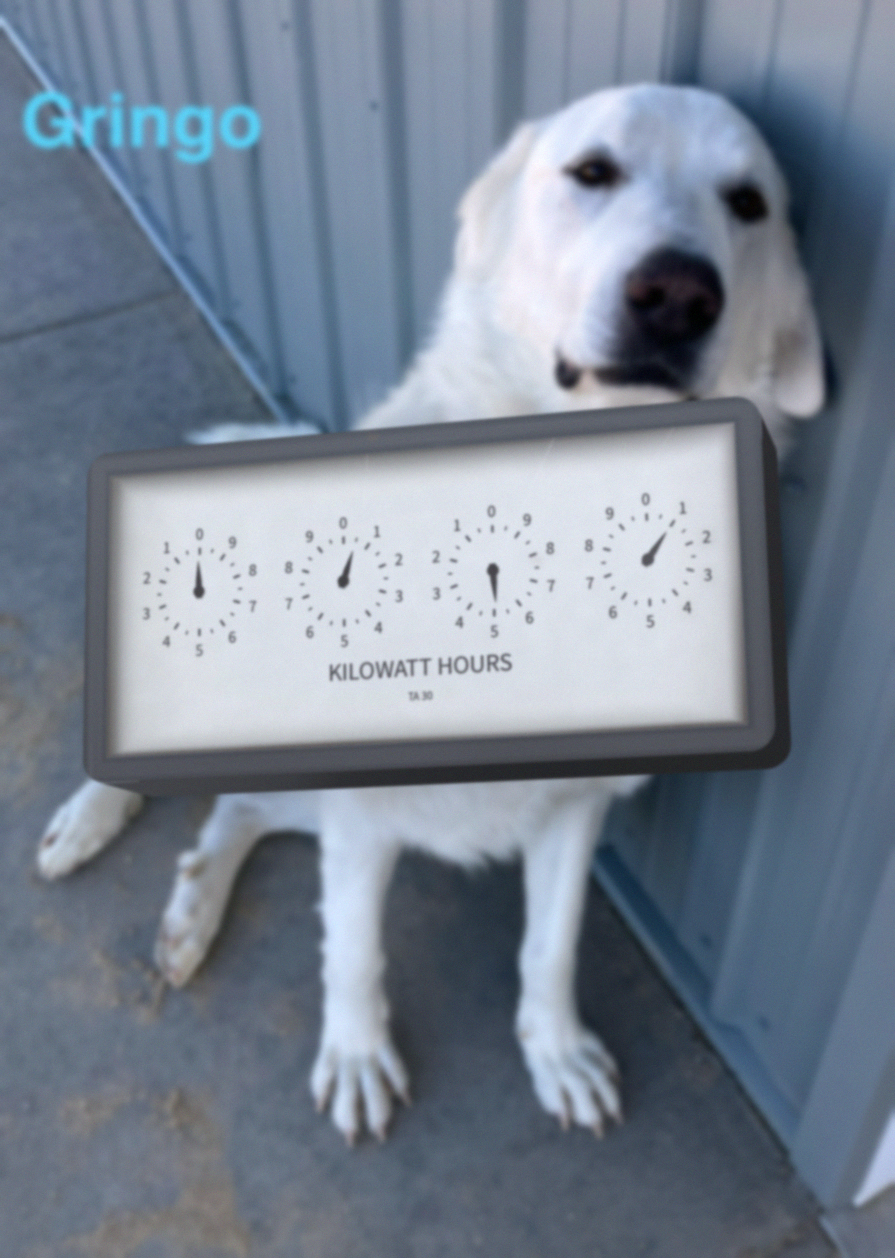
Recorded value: 51 kWh
